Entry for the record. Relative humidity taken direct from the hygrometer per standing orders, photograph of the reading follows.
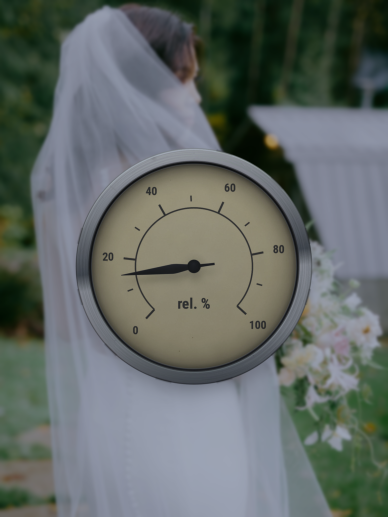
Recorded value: 15 %
